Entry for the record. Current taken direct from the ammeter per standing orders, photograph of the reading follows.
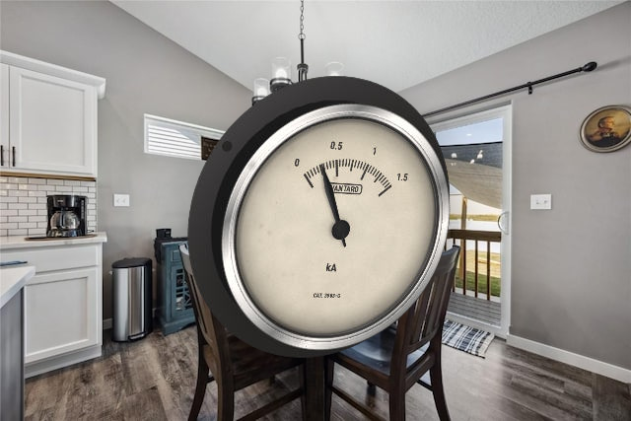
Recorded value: 0.25 kA
